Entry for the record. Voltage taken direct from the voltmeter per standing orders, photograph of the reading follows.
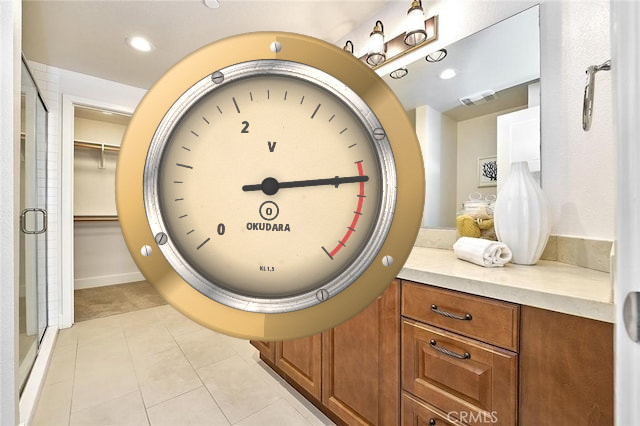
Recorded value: 4 V
